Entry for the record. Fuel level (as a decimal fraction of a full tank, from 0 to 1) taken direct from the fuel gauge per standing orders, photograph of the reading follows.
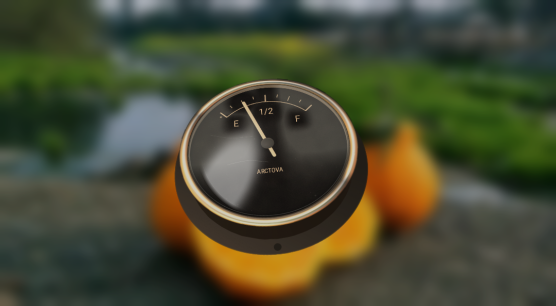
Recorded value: 0.25
